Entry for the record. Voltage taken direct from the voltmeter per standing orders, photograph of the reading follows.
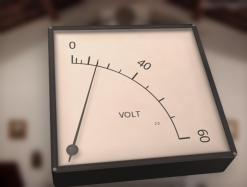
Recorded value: 25 V
